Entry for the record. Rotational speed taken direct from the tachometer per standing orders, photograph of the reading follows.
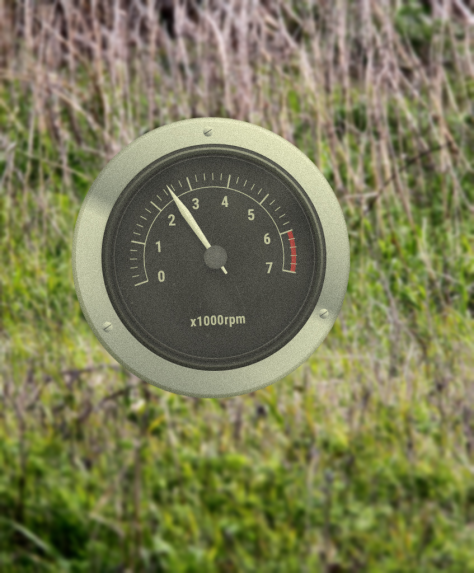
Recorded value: 2500 rpm
